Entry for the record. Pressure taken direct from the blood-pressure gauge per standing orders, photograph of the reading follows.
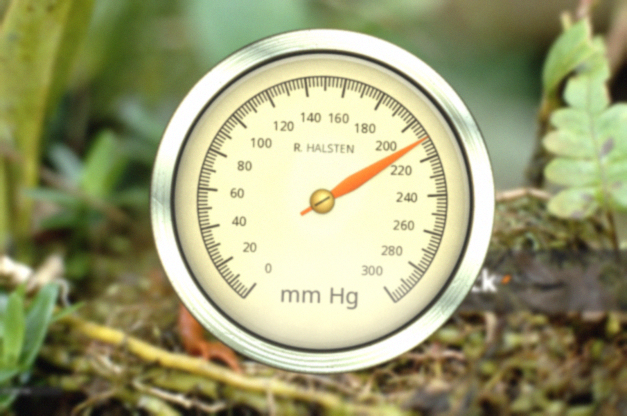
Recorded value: 210 mmHg
